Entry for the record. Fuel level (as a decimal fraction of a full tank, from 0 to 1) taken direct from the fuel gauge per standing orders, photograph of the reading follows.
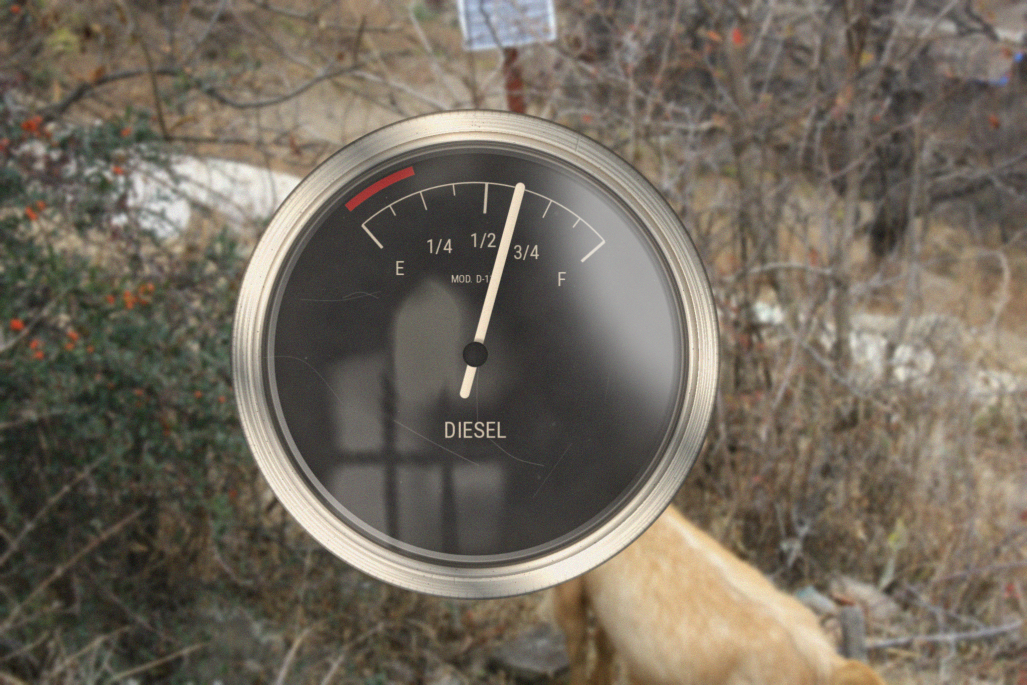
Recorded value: 0.625
